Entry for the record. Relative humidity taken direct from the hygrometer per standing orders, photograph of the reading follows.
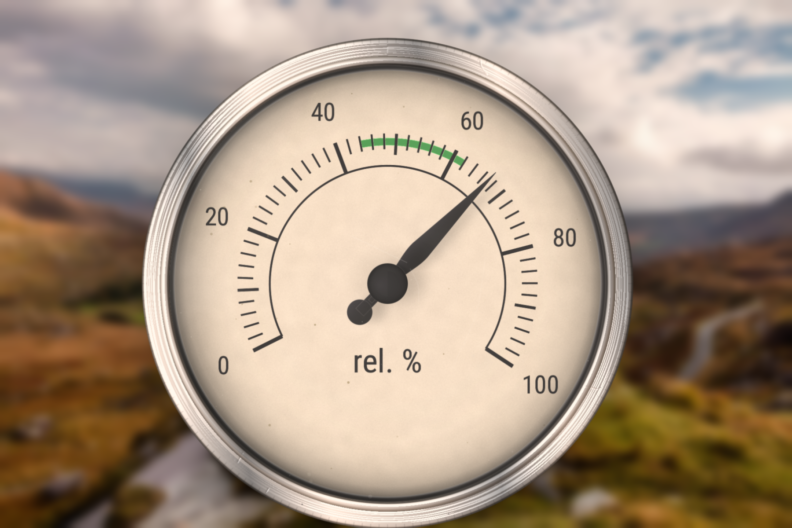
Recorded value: 67 %
